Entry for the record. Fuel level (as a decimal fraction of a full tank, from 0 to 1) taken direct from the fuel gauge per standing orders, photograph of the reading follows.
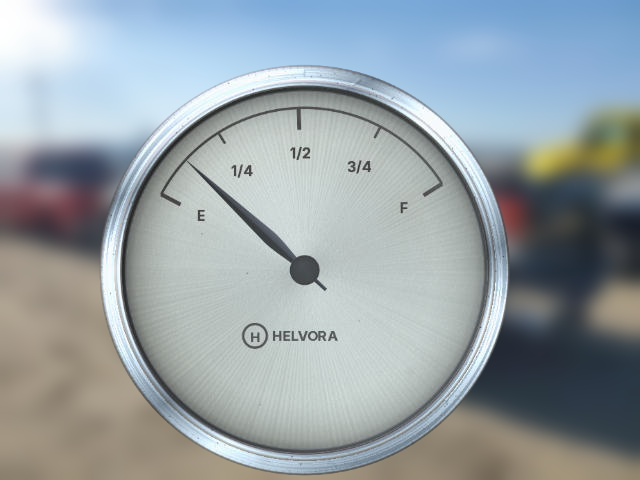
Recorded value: 0.125
